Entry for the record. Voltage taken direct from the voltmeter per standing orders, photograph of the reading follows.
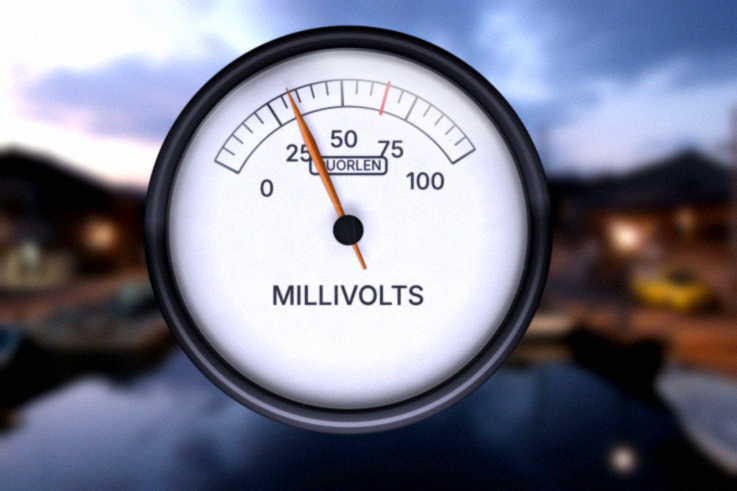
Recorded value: 32.5 mV
